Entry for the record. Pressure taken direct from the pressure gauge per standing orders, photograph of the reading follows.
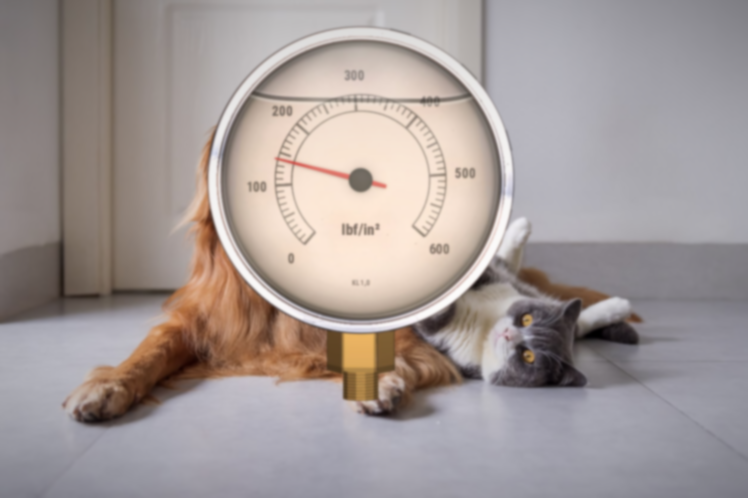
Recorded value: 140 psi
